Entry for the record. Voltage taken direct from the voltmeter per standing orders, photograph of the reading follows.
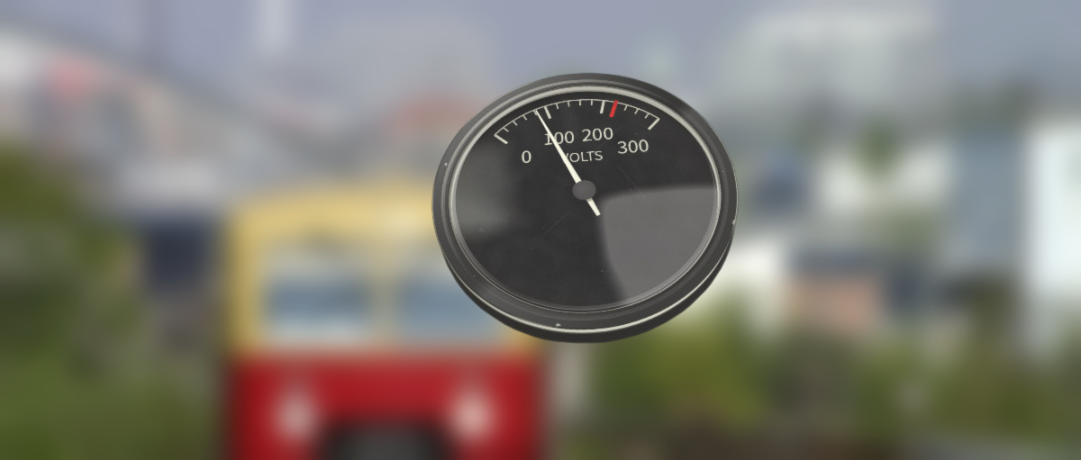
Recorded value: 80 V
